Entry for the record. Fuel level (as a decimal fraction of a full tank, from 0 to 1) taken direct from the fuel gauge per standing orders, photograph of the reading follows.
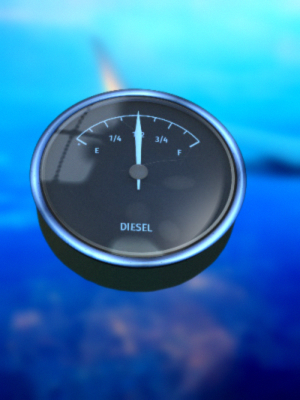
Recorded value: 0.5
